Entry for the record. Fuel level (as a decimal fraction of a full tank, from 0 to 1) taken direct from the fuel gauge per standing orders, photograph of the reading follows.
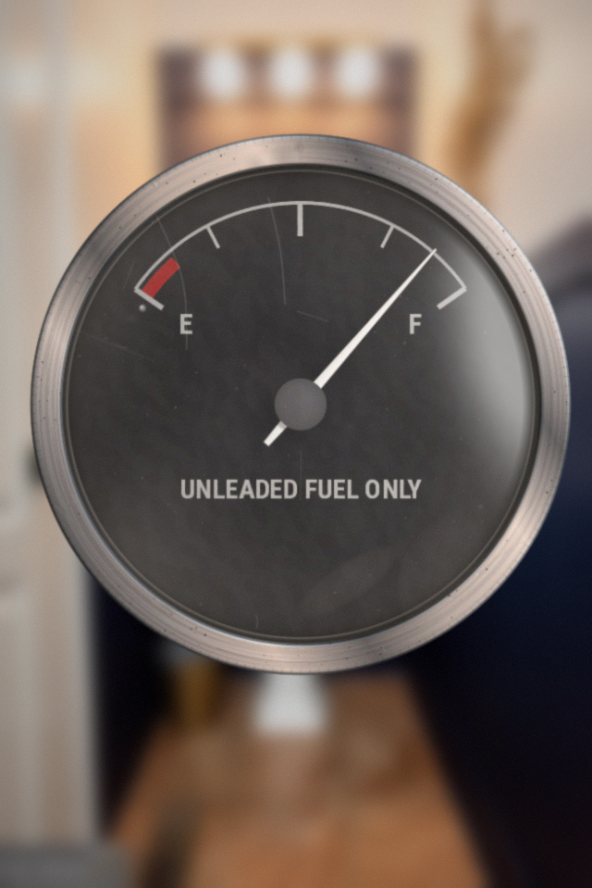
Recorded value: 0.875
